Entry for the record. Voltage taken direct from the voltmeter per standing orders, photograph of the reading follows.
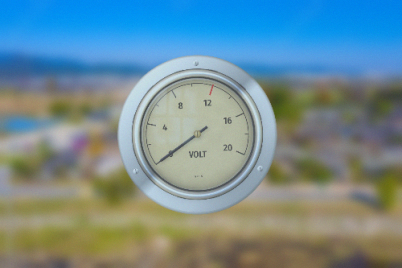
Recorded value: 0 V
